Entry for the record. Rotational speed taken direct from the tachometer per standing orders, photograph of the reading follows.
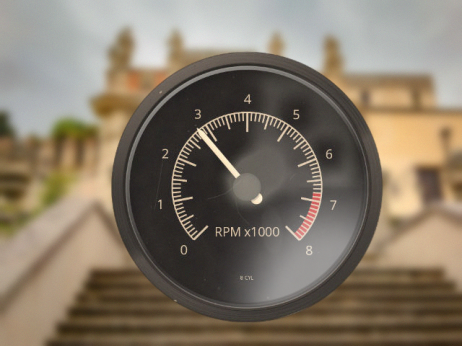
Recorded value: 2800 rpm
